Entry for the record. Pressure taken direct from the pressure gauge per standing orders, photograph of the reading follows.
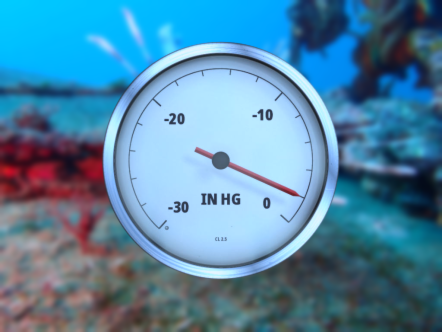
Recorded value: -2 inHg
